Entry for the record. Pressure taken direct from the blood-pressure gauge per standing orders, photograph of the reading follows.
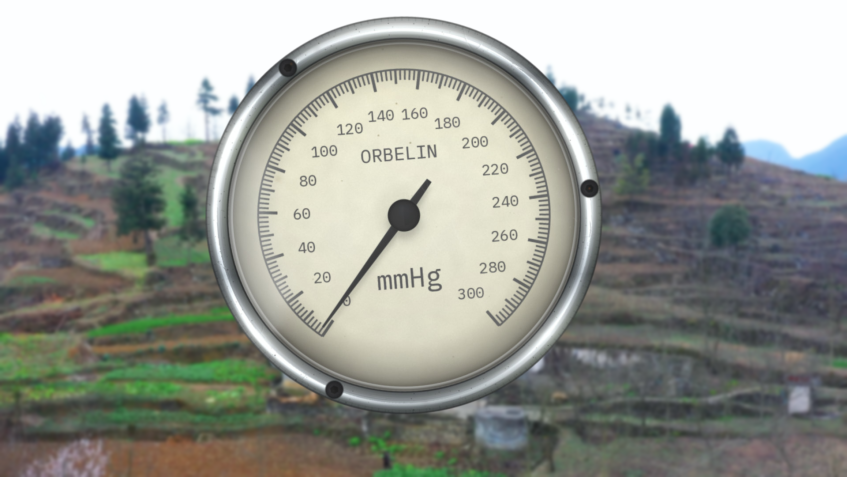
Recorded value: 2 mmHg
